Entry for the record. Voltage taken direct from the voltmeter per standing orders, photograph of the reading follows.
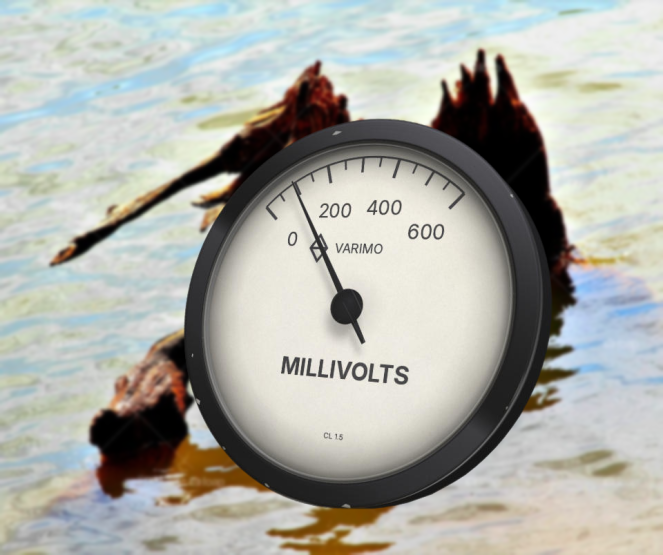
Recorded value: 100 mV
